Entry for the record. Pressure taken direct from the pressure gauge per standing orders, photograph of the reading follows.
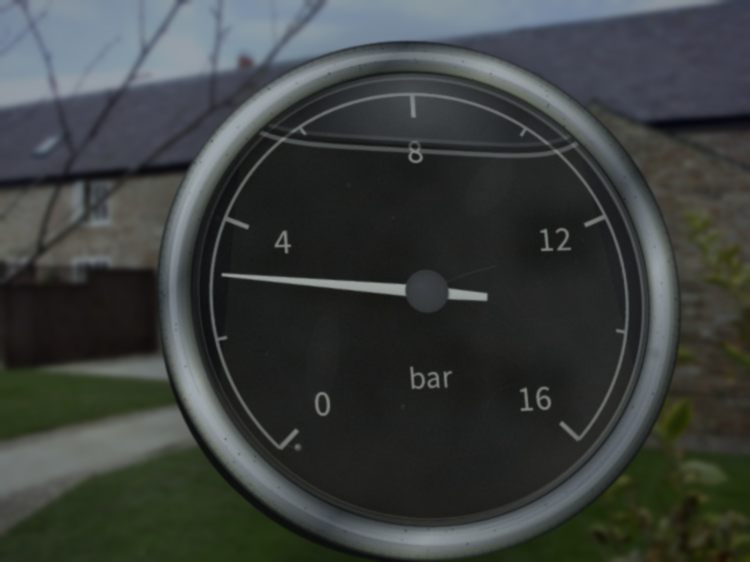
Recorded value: 3 bar
